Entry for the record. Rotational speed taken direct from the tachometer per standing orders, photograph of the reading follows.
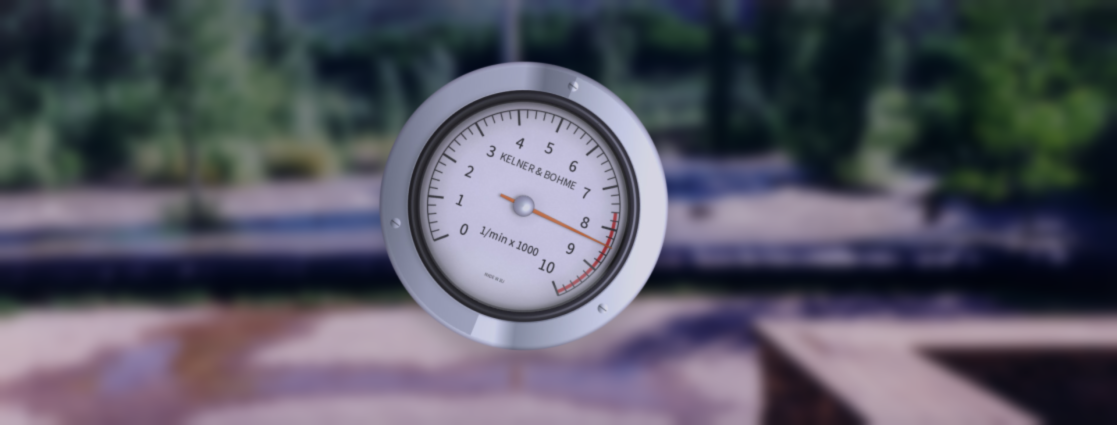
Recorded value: 8400 rpm
